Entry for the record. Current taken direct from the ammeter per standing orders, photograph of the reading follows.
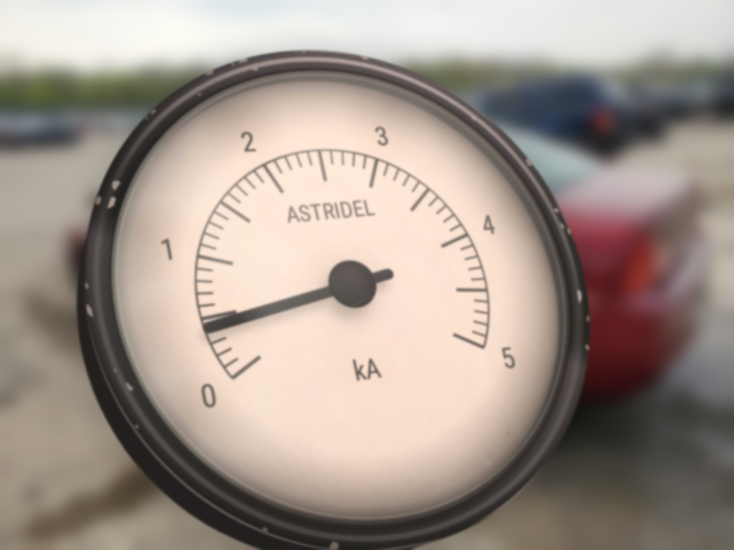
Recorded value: 0.4 kA
